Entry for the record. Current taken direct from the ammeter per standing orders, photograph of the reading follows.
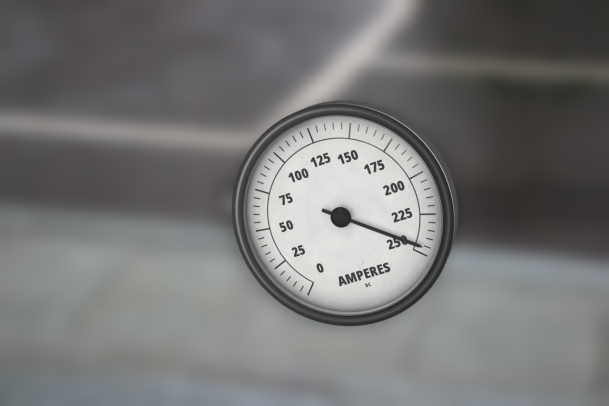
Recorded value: 245 A
